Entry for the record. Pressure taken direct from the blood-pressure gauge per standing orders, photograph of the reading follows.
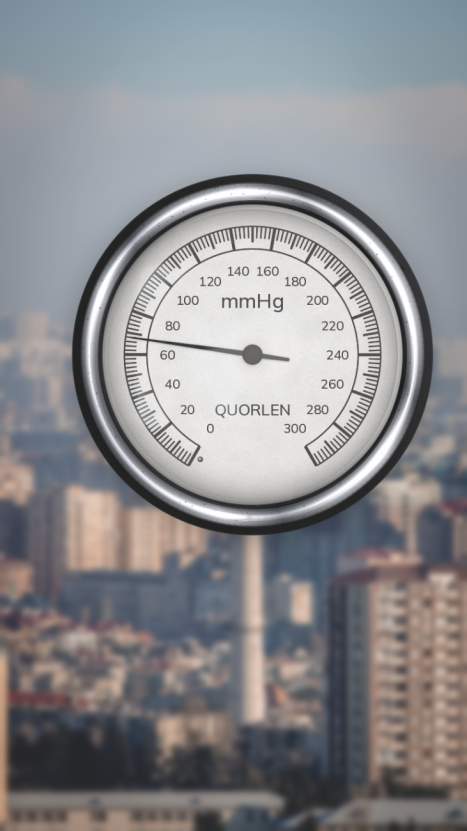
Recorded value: 68 mmHg
